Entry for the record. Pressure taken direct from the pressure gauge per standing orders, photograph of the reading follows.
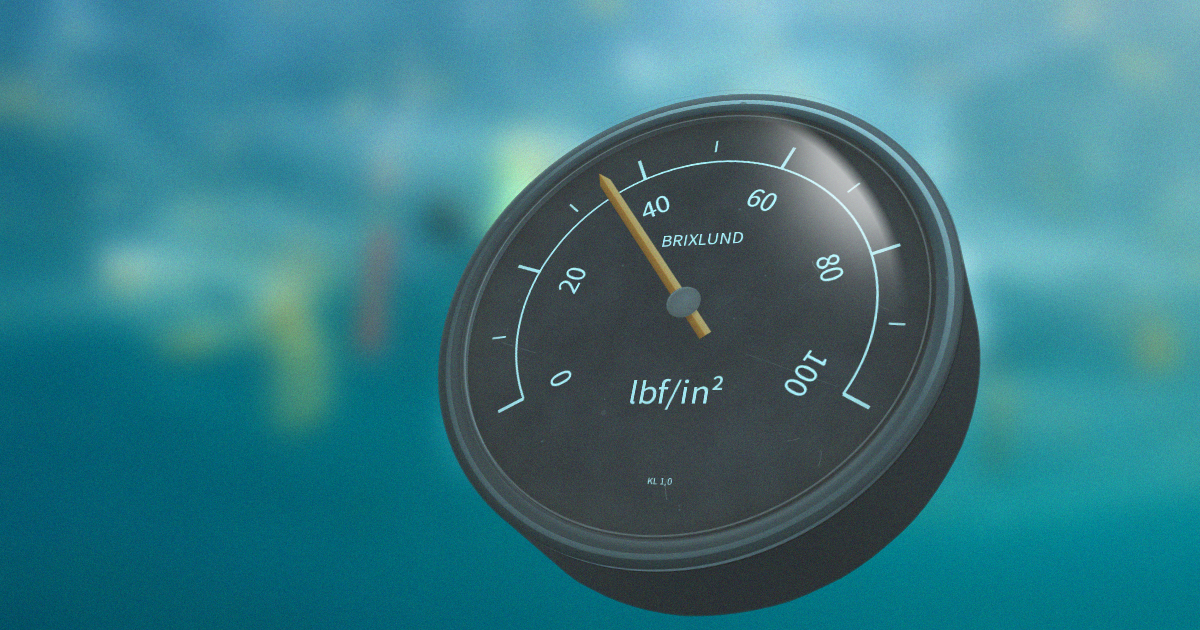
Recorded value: 35 psi
